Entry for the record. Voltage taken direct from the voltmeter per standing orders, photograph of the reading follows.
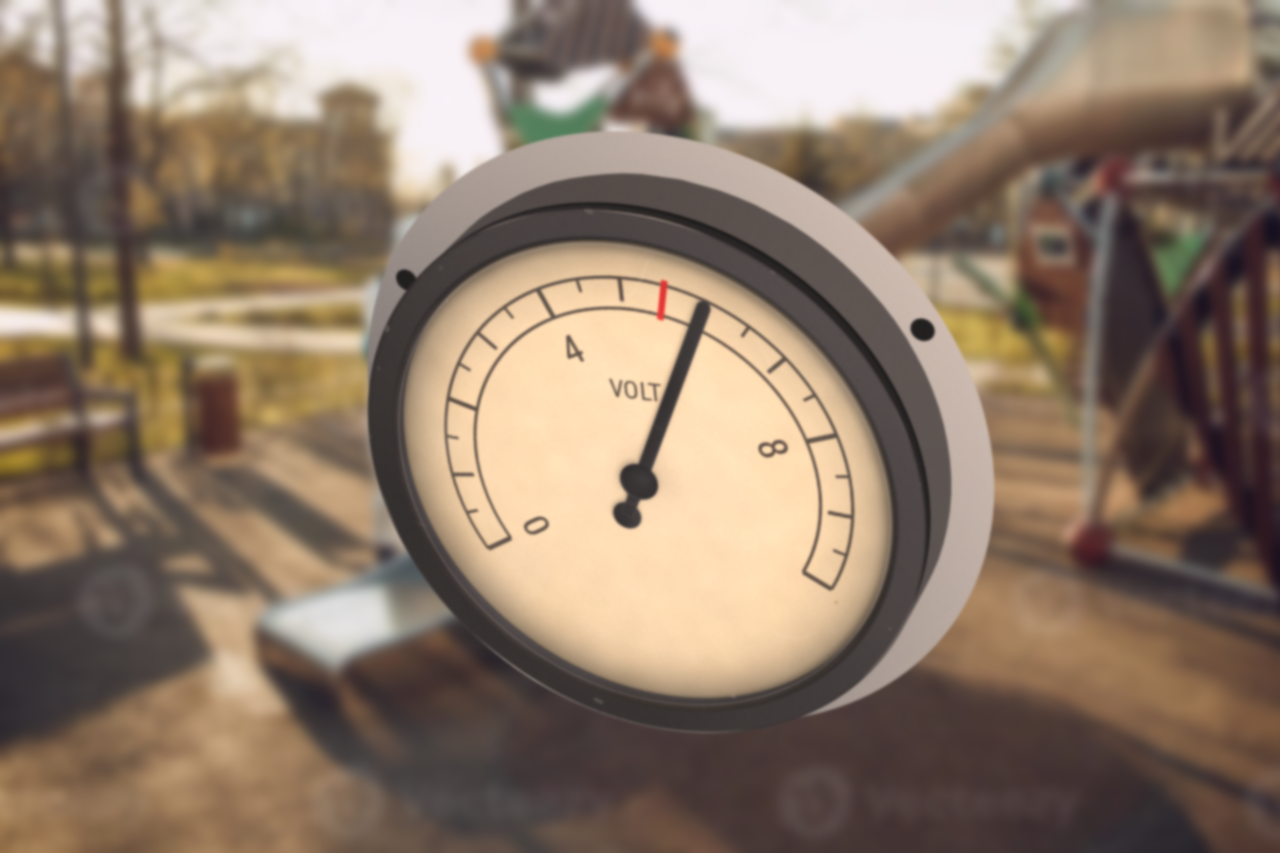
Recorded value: 6 V
